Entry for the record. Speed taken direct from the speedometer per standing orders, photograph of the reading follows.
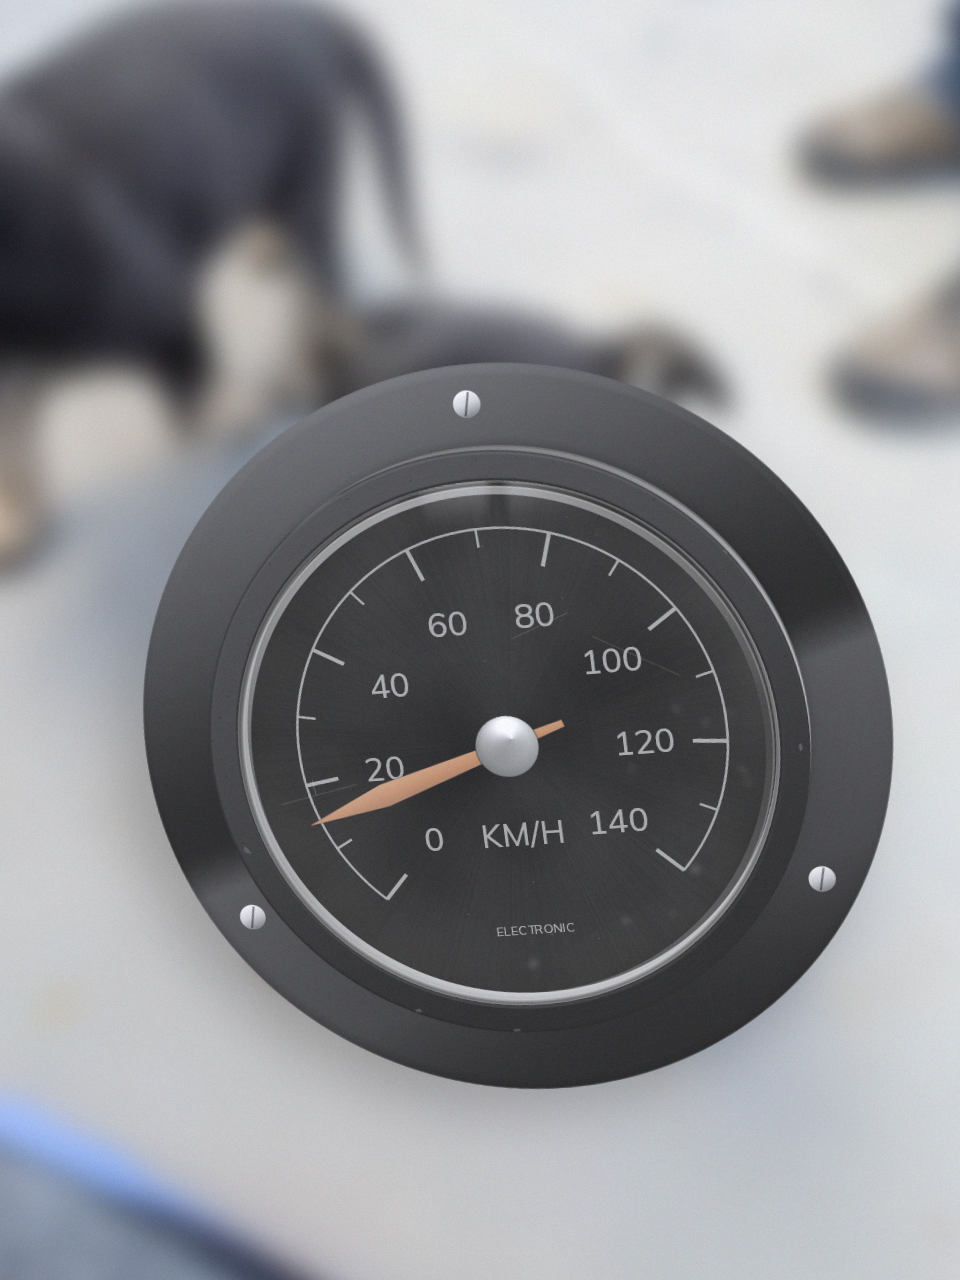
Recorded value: 15 km/h
